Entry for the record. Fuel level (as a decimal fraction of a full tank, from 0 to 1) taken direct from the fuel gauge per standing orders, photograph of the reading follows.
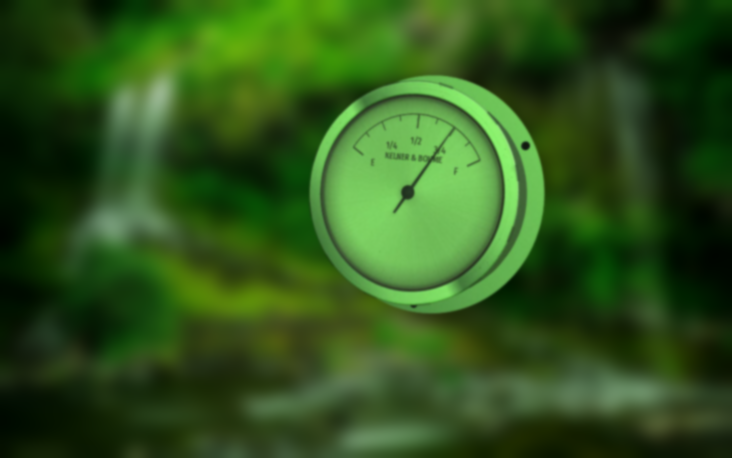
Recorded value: 0.75
